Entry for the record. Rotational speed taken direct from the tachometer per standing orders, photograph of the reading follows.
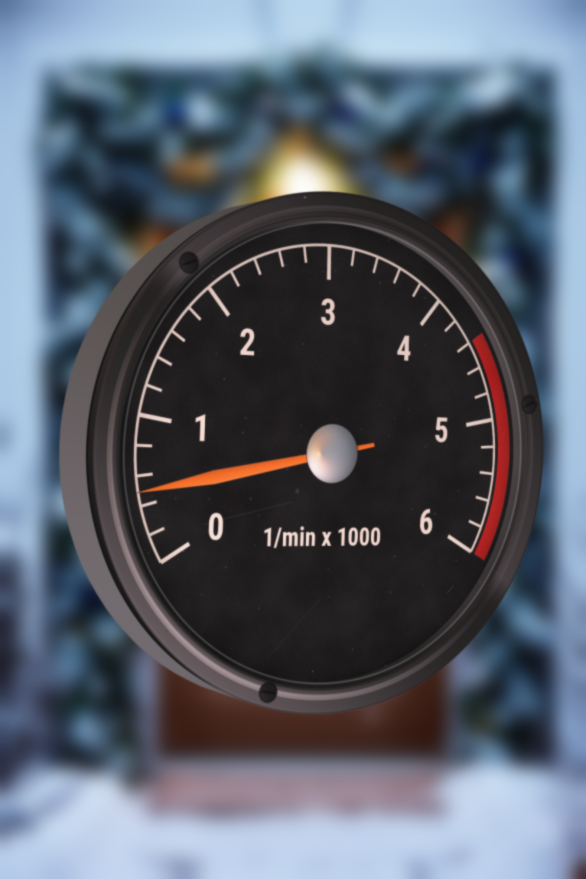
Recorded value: 500 rpm
